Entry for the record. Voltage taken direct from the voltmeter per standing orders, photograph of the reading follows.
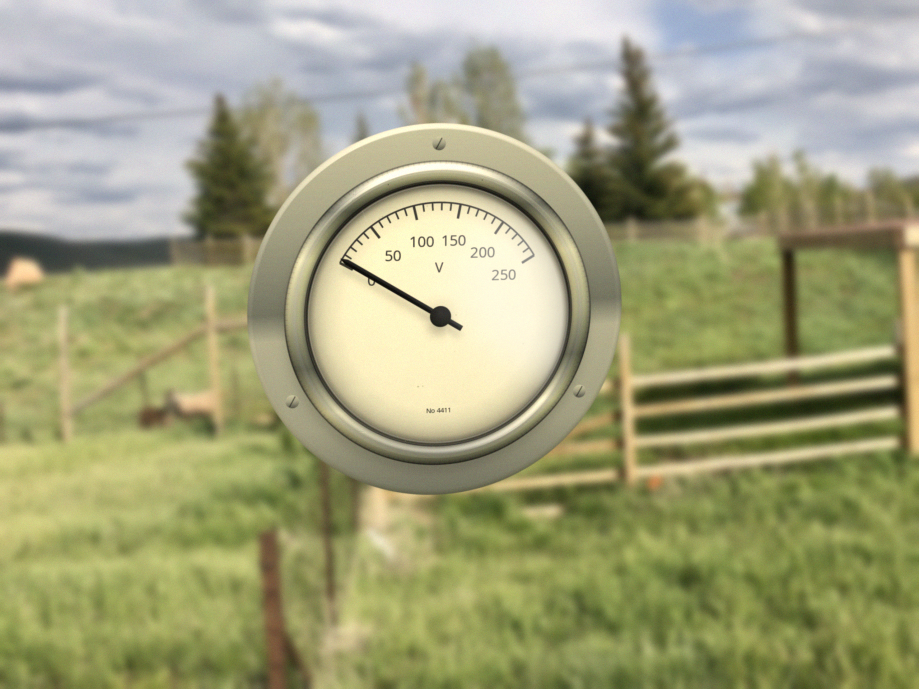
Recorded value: 5 V
